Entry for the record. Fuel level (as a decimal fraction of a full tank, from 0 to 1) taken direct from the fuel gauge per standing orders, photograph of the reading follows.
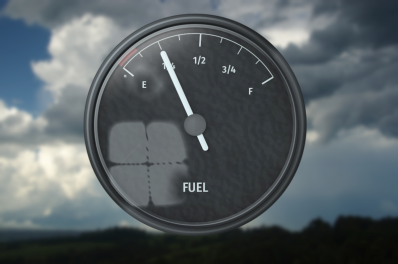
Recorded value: 0.25
